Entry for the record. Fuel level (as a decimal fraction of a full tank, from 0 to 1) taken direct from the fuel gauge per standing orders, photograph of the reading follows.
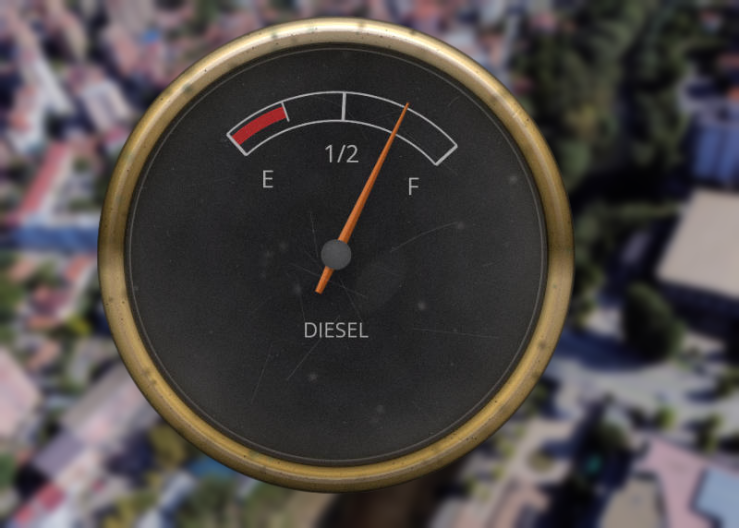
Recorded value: 0.75
